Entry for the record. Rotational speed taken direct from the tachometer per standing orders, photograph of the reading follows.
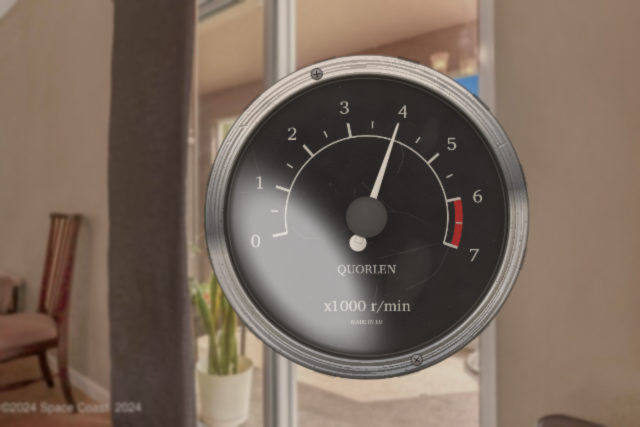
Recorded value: 4000 rpm
